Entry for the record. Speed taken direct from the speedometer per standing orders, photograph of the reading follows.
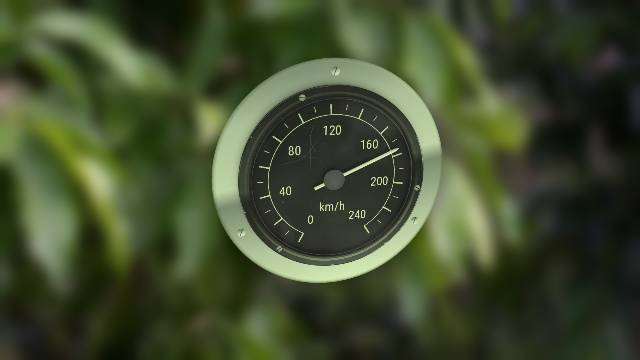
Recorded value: 175 km/h
